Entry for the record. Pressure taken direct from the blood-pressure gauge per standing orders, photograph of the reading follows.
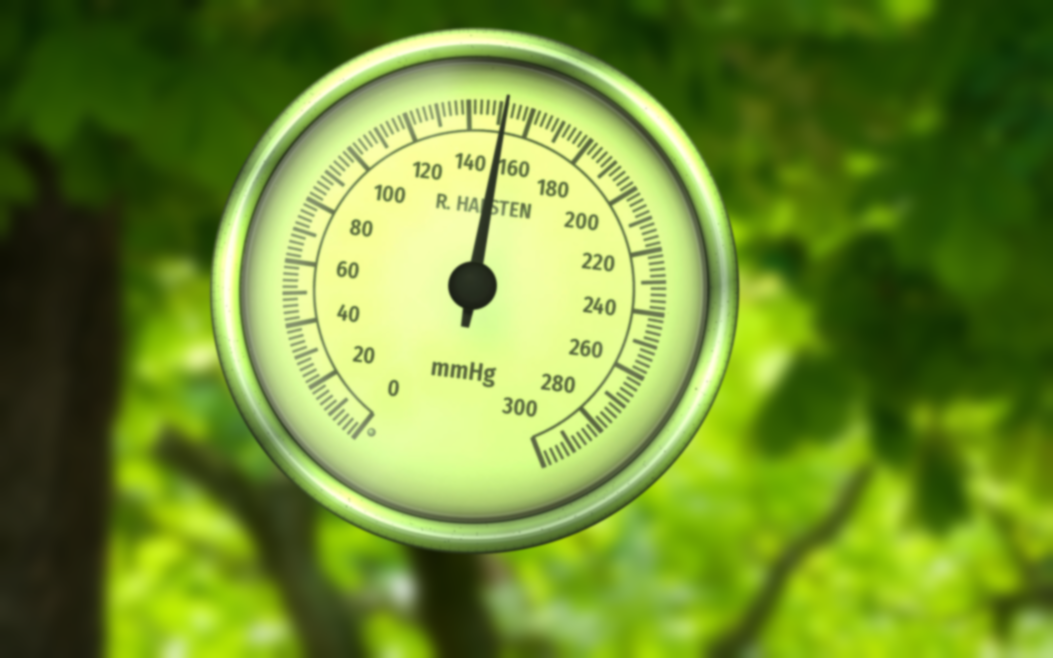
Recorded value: 152 mmHg
